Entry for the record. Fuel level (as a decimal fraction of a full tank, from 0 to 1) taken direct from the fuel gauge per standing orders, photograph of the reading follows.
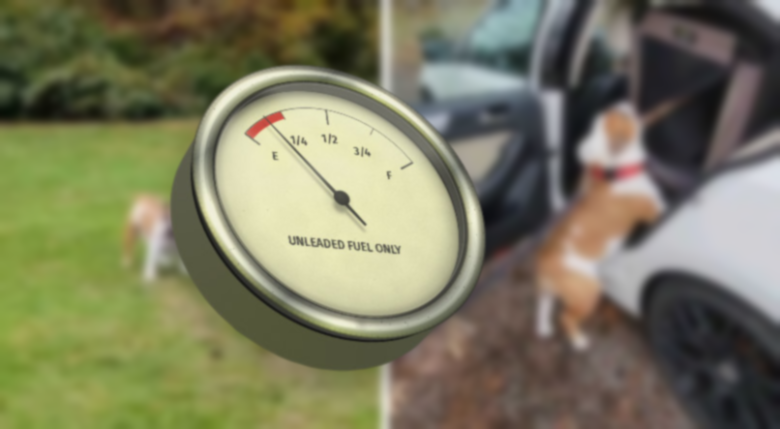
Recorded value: 0.125
